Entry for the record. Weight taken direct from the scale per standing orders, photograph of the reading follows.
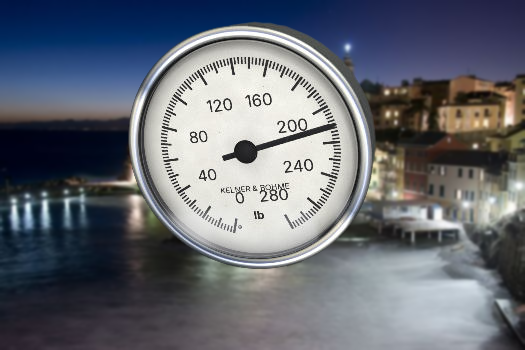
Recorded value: 210 lb
